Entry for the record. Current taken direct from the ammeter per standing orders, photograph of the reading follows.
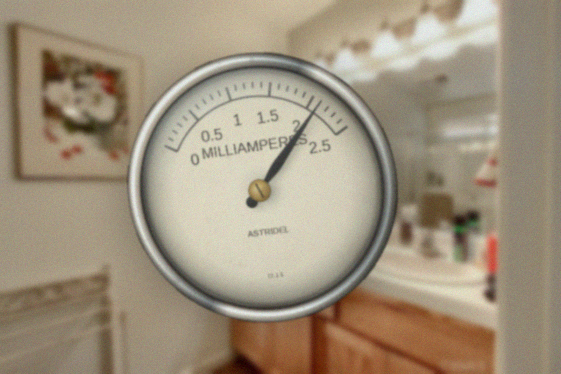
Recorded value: 2.1 mA
